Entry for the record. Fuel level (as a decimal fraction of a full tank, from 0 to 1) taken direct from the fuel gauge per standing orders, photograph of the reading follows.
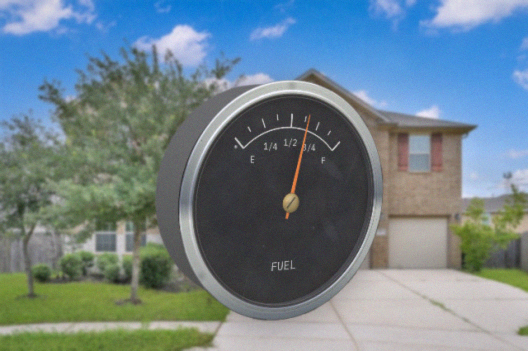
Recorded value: 0.625
